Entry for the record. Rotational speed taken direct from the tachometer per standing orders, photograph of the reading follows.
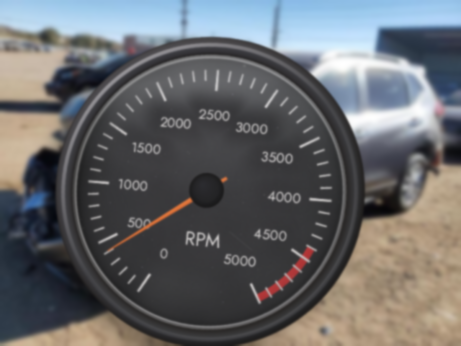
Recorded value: 400 rpm
